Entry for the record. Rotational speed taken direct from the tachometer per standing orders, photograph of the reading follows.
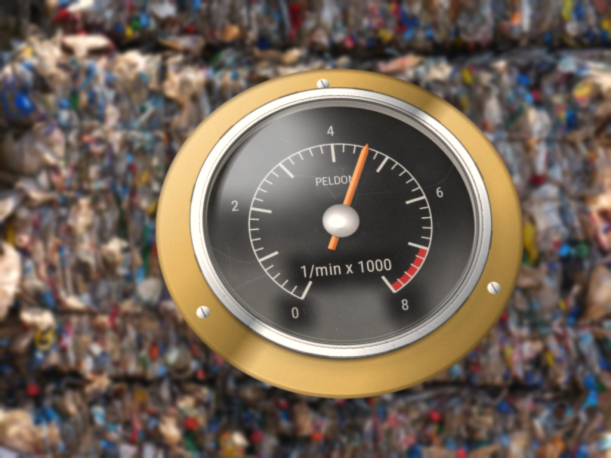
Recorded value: 4600 rpm
